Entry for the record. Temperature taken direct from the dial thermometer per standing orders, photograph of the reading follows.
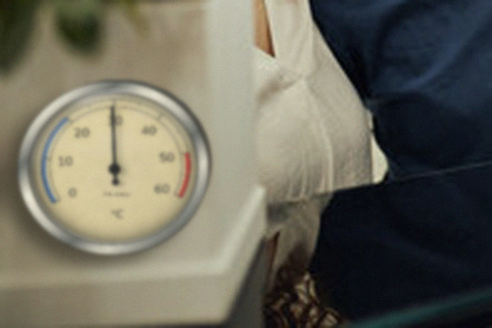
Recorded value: 30 °C
